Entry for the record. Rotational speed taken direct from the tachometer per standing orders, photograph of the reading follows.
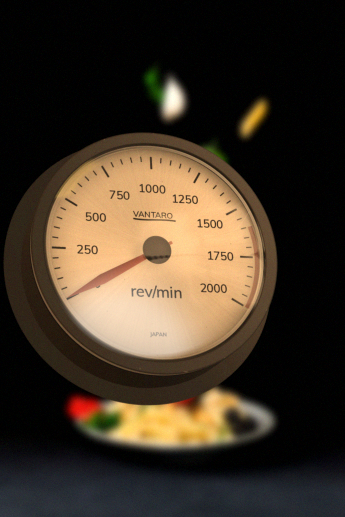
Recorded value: 0 rpm
